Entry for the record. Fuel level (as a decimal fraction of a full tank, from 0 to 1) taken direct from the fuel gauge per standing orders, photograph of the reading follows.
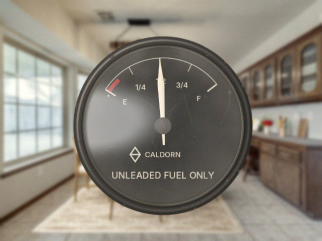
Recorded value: 0.5
